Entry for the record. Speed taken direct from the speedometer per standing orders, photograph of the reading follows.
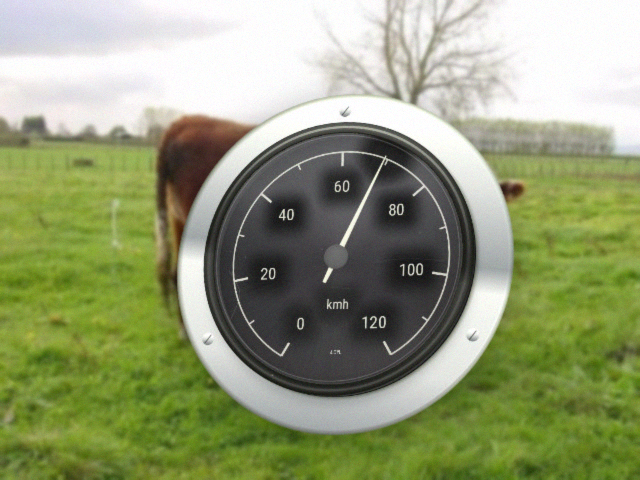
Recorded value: 70 km/h
